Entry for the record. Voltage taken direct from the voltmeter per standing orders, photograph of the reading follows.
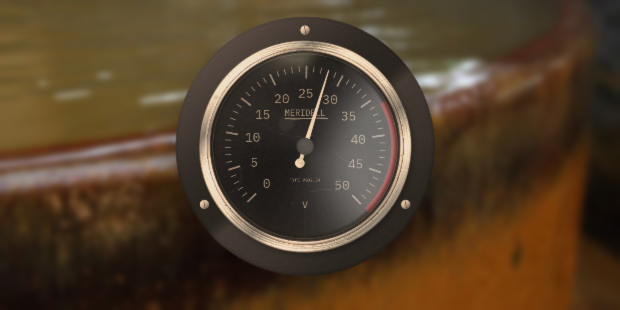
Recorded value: 28 V
